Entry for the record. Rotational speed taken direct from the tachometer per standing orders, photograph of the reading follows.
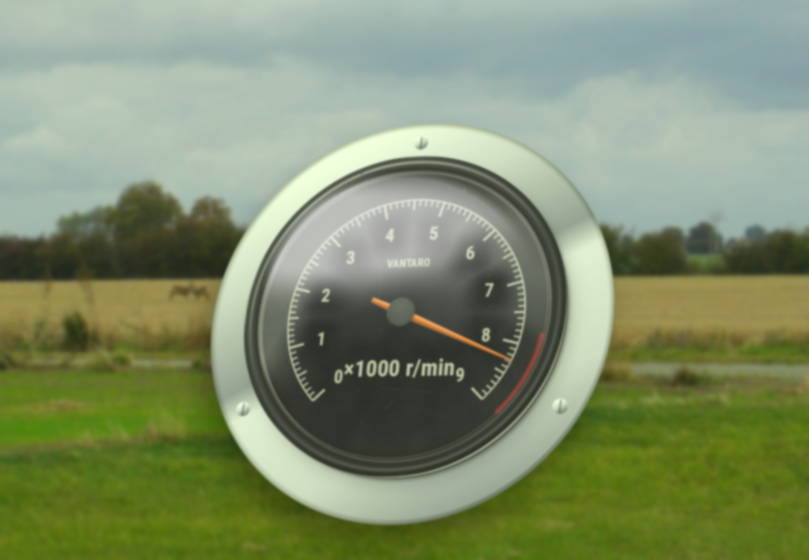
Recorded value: 8300 rpm
